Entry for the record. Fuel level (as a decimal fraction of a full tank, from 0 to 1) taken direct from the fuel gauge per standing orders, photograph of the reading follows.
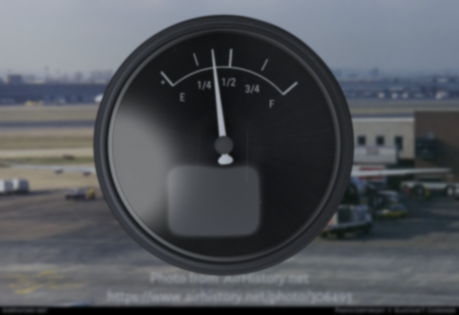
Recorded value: 0.375
